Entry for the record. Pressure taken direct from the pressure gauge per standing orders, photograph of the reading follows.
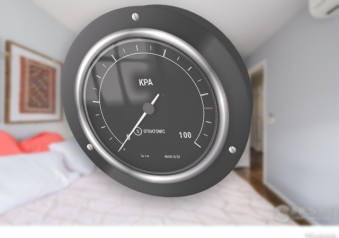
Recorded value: 0 kPa
